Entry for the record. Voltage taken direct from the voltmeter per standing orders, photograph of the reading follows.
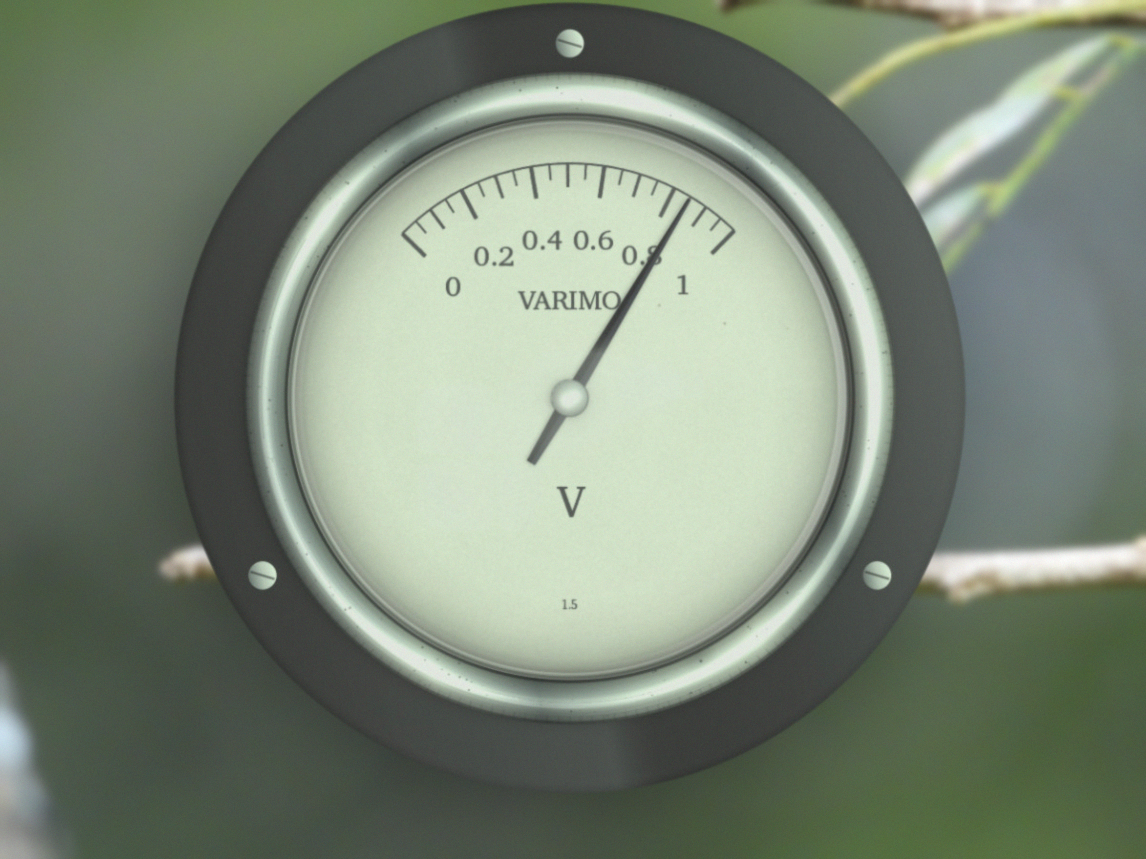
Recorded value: 0.85 V
